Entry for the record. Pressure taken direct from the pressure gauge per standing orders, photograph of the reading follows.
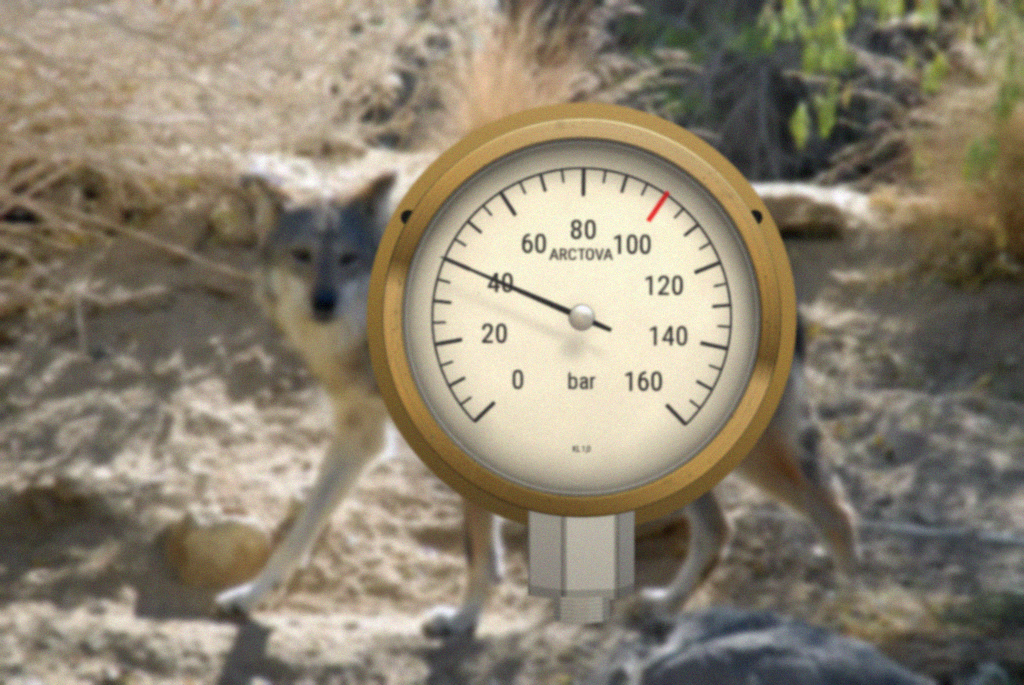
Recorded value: 40 bar
